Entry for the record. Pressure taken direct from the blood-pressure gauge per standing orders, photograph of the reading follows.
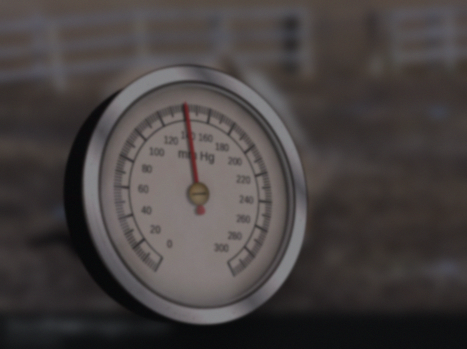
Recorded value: 140 mmHg
